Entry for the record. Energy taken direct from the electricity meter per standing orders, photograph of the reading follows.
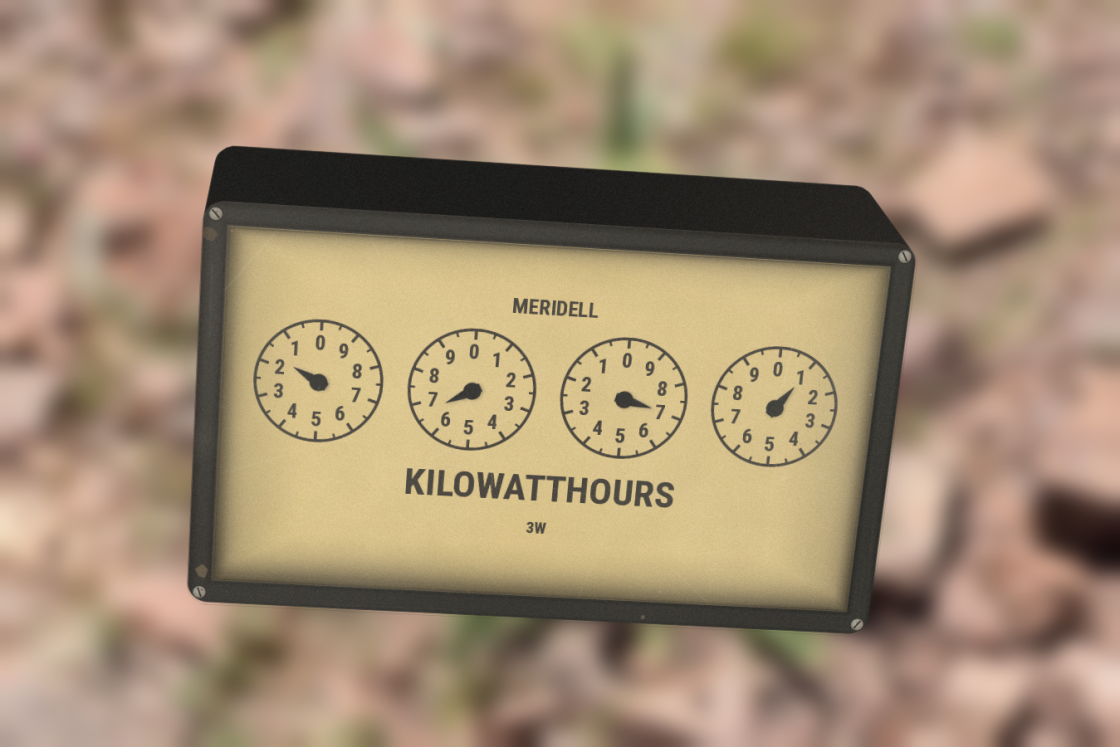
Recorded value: 1671 kWh
